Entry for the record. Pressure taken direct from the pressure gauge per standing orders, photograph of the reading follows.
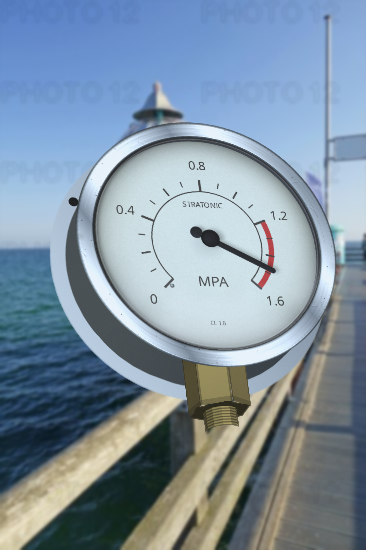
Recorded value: 1.5 MPa
